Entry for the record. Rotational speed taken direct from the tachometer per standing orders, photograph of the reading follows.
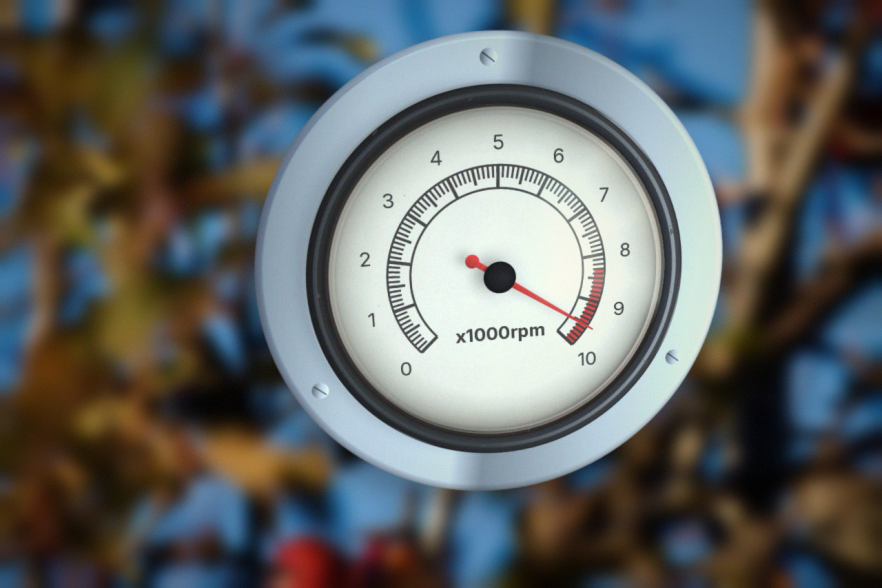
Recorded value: 9500 rpm
